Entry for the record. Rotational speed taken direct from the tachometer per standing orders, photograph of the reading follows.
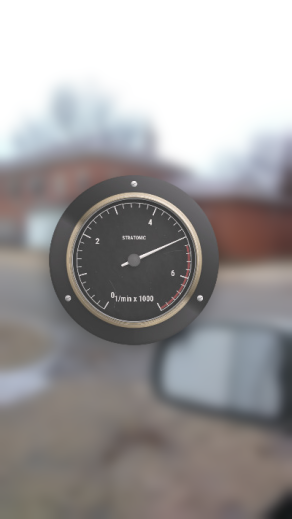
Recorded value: 5000 rpm
